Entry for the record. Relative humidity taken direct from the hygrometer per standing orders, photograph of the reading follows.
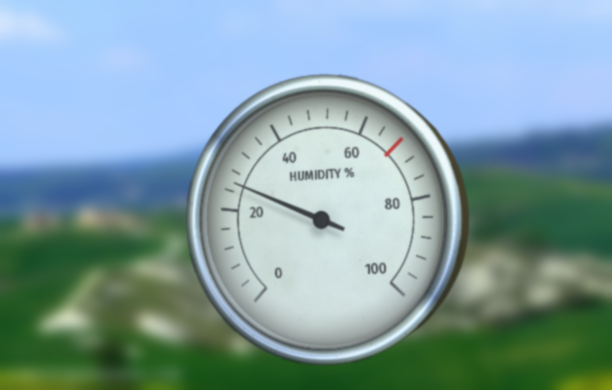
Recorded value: 26 %
